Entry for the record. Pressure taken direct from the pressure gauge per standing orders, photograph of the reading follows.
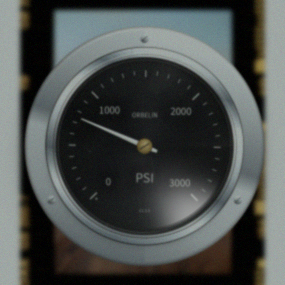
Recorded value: 750 psi
